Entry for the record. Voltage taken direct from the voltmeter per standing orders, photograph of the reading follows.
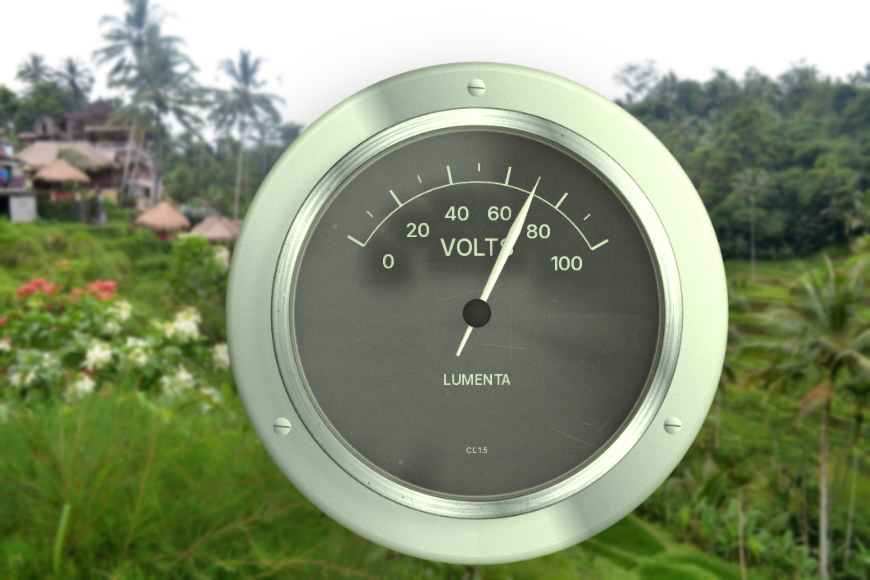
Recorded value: 70 V
